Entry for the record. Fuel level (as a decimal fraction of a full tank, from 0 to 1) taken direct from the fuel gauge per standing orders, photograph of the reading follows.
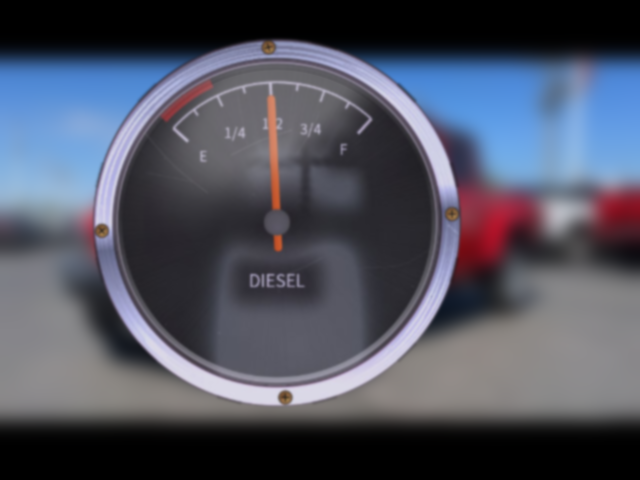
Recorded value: 0.5
